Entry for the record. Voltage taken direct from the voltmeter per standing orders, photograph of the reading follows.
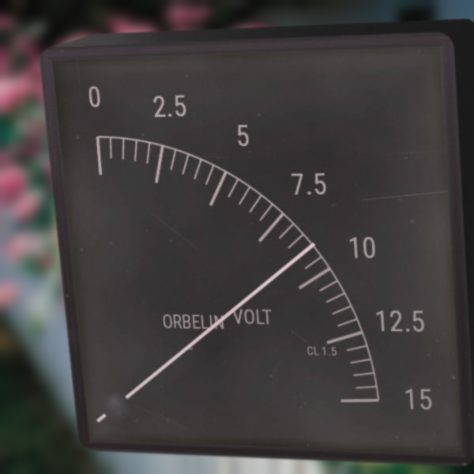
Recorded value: 9 V
